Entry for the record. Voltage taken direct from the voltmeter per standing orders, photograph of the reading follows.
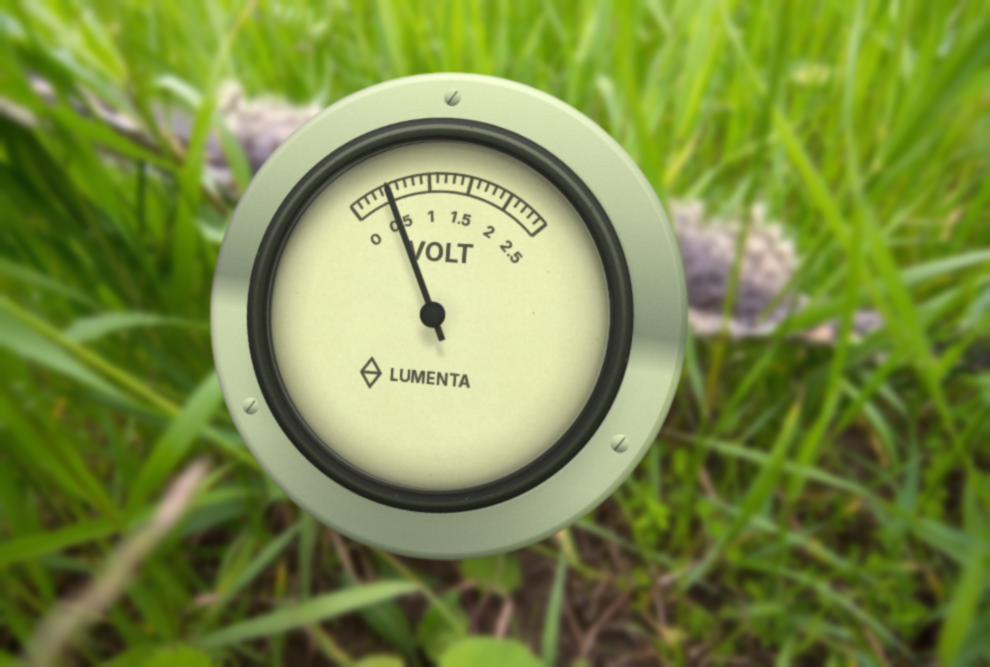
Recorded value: 0.5 V
